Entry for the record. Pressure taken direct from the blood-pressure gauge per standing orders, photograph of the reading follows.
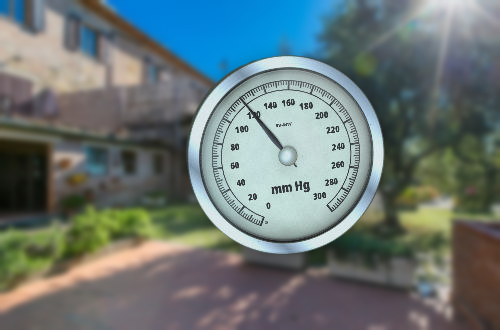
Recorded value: 120 mmHg
